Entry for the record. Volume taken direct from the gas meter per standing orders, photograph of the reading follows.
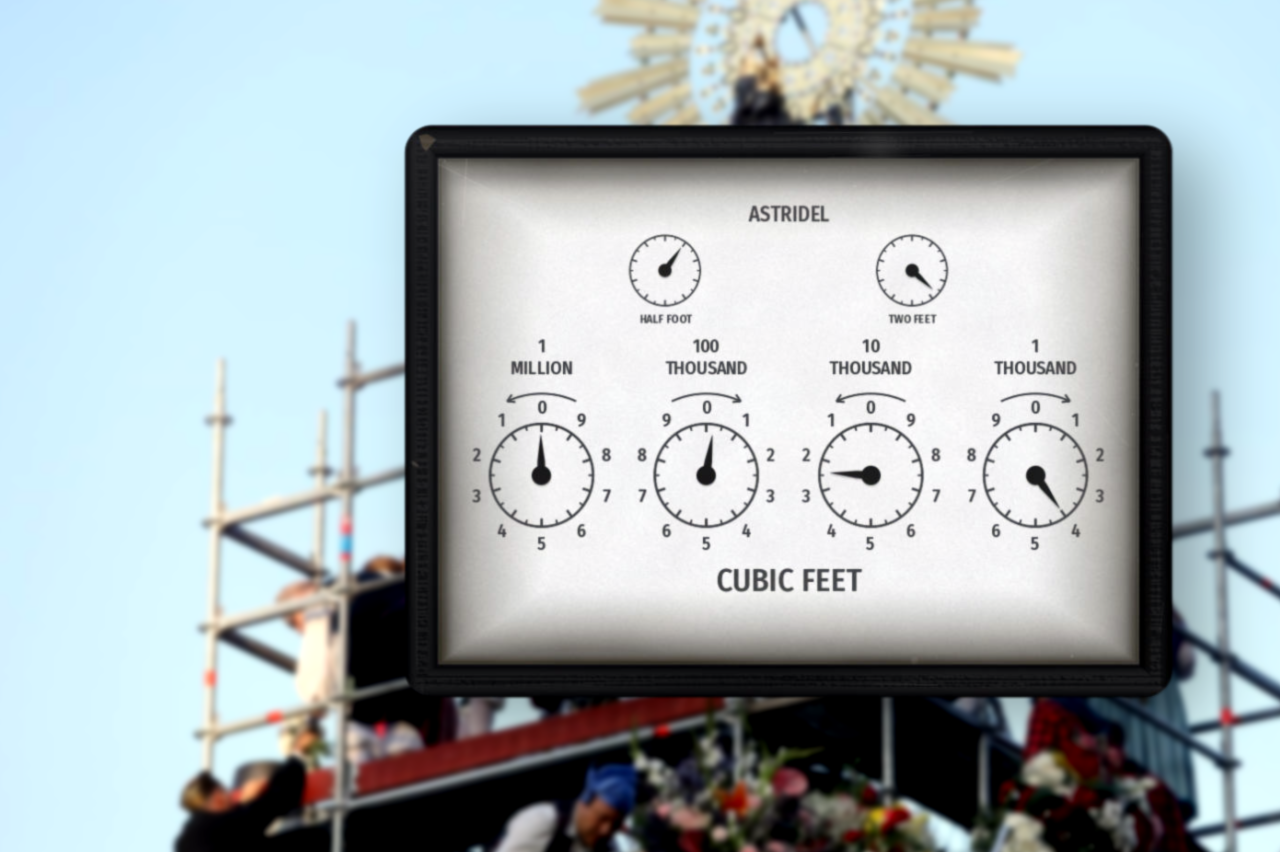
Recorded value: 2400 ft³
